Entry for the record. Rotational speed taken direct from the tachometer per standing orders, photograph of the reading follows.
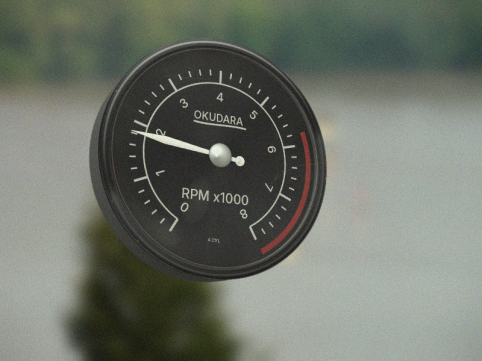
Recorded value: 1800 rpm
